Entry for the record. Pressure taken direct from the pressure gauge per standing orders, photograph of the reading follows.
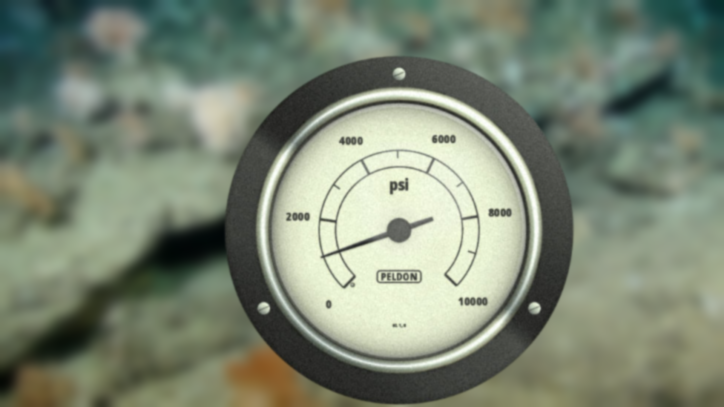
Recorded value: 1000 psi
